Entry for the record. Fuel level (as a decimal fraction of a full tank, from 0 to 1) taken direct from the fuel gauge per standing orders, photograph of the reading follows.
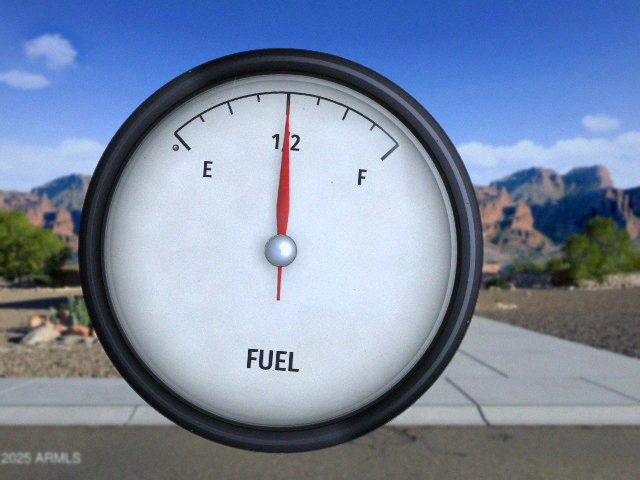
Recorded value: 0.5
